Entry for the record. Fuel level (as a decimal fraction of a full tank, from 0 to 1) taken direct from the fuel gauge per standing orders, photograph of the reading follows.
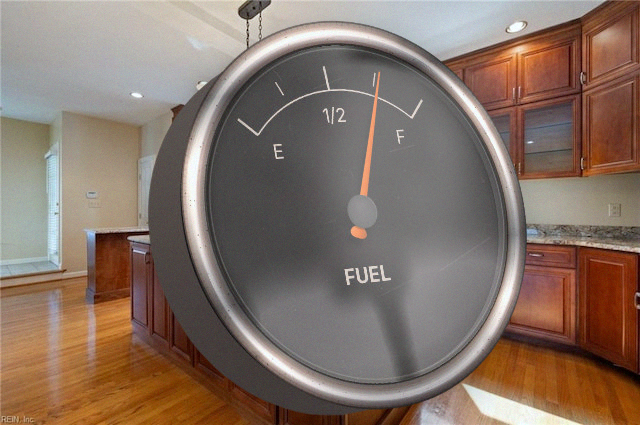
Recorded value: 0.75
